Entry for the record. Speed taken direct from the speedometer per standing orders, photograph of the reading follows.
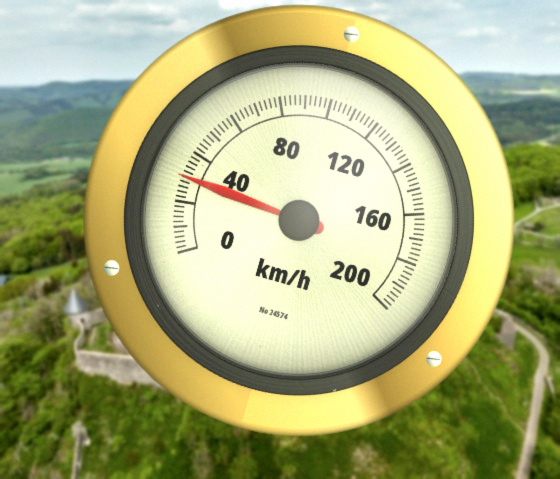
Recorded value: 30 km/h
